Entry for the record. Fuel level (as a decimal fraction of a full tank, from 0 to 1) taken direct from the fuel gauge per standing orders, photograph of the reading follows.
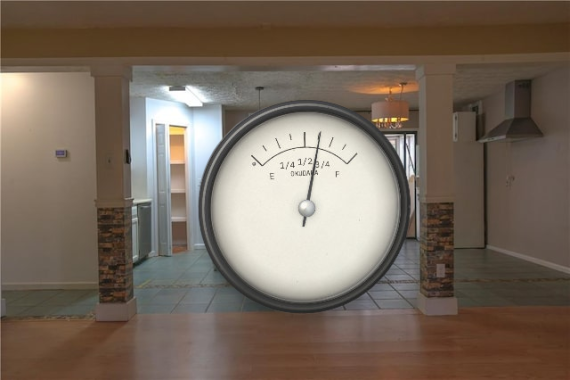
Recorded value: 0.625
